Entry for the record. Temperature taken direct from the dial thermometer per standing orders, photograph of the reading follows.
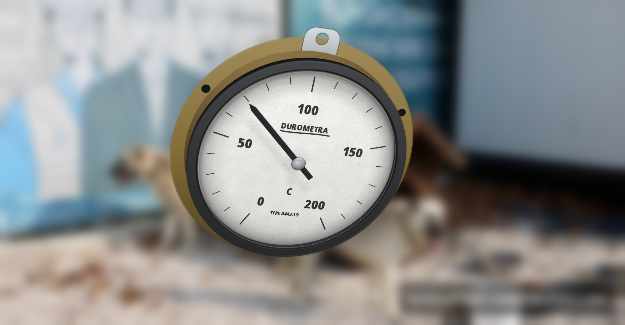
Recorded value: 70 °C
